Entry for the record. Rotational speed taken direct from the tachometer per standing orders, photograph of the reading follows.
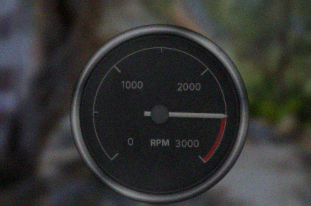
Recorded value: 2500 rpm
